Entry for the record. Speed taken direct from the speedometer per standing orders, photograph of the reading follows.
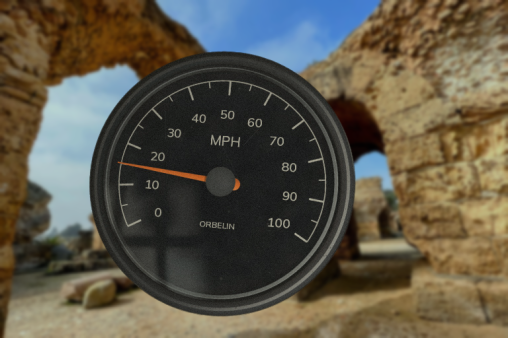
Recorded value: 15 mph
